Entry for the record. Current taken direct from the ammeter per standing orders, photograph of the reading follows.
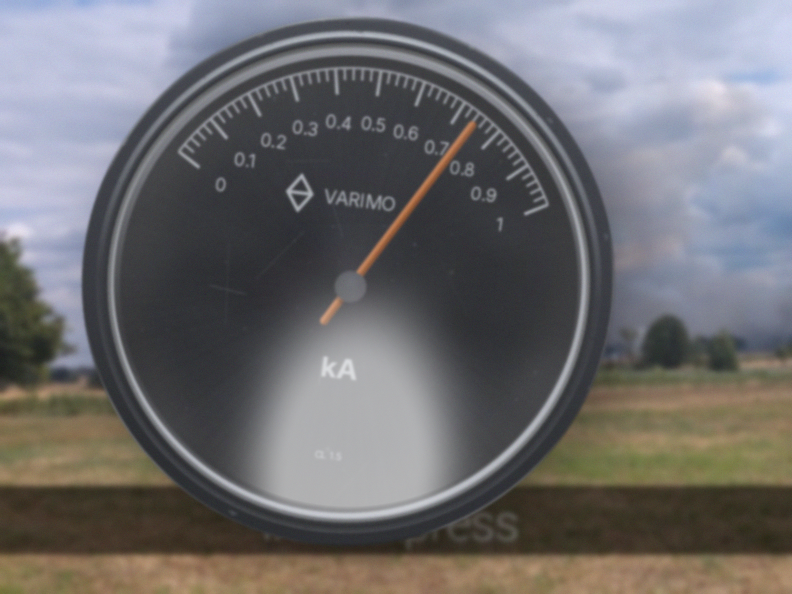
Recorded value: 0.74 kA
